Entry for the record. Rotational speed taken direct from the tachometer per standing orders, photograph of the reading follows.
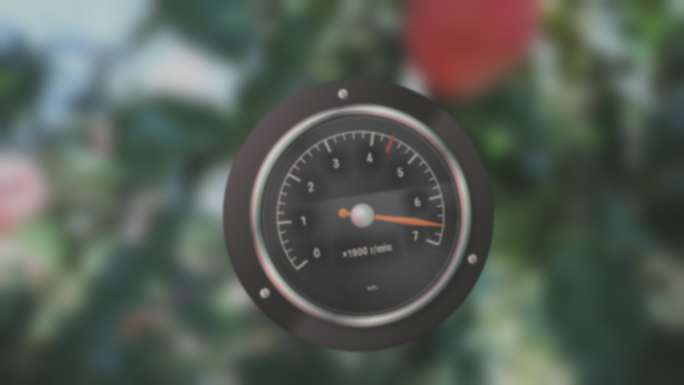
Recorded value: 6600 rpm
